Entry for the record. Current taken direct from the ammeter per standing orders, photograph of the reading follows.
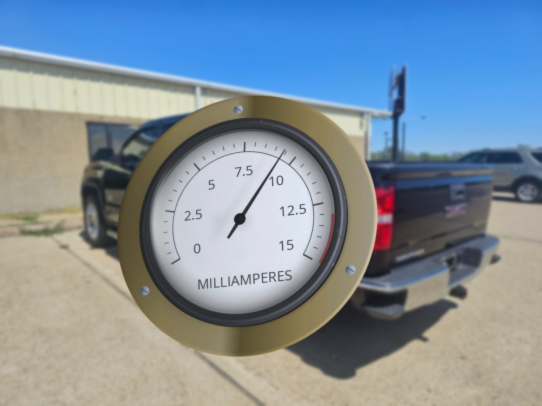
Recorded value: 9.5 mA
